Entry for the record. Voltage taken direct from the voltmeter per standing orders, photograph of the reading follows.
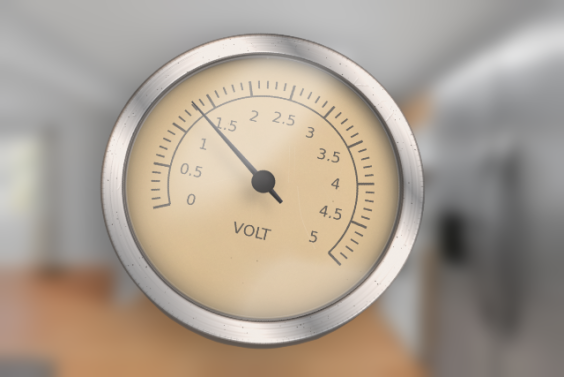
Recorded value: 1.3 V
